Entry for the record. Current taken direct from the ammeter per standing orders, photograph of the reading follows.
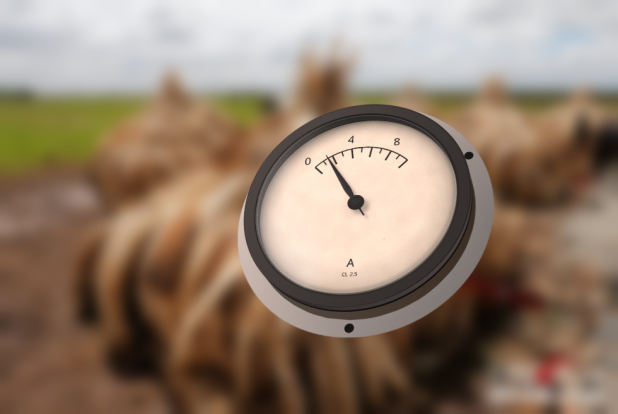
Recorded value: 1.5 A
